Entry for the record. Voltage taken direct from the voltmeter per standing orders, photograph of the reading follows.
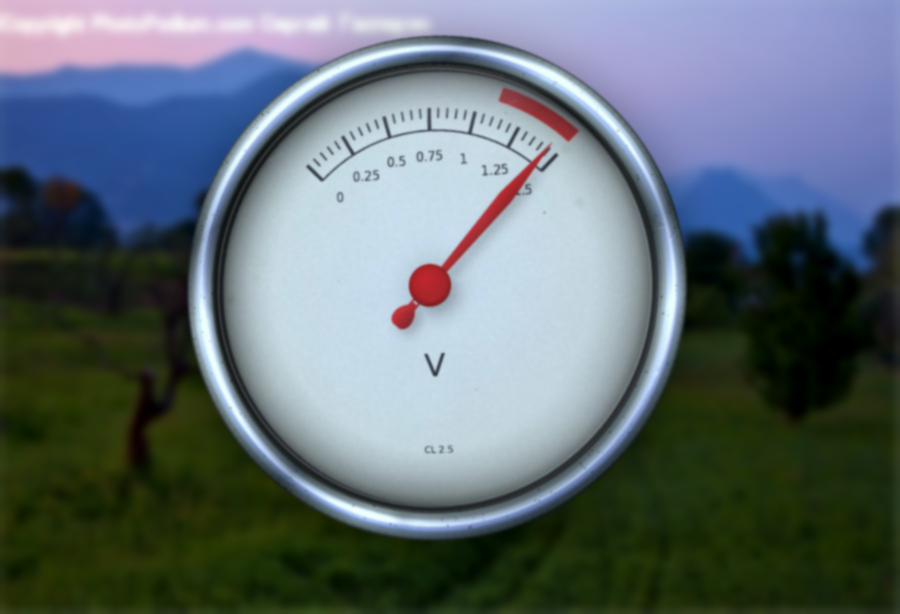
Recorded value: 1.45 V
